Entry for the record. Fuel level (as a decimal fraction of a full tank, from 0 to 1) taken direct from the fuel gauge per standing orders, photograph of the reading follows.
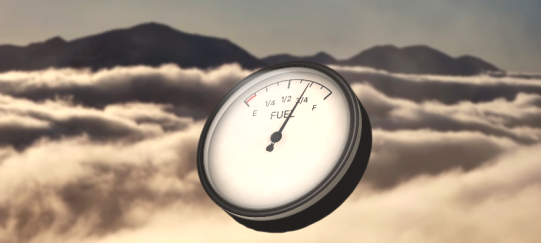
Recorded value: 0.75
